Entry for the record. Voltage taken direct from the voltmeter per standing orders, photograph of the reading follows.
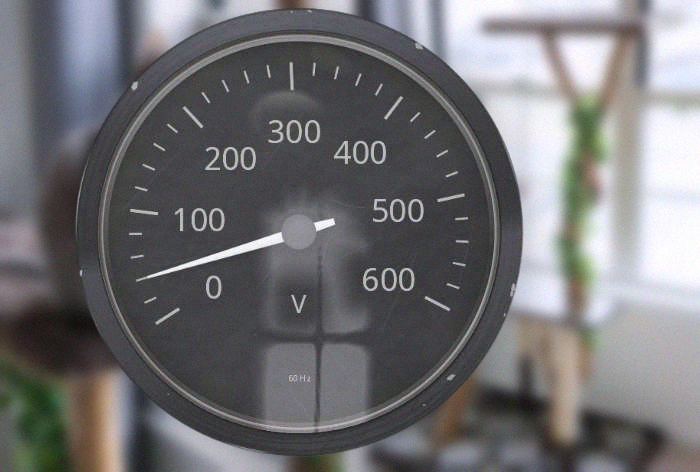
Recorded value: 40 V
